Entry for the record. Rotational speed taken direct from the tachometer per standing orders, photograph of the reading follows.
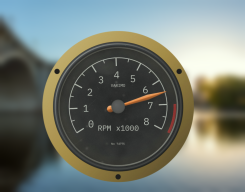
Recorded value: 6500 rpm
